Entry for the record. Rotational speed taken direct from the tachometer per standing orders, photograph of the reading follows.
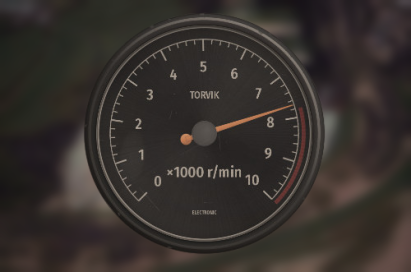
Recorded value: 7700 rpm
